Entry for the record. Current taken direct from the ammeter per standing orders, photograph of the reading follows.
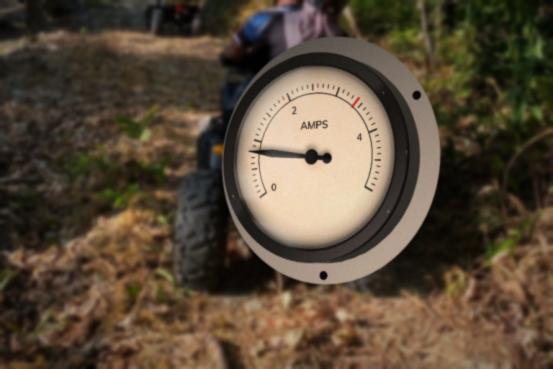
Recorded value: 0.8 A
